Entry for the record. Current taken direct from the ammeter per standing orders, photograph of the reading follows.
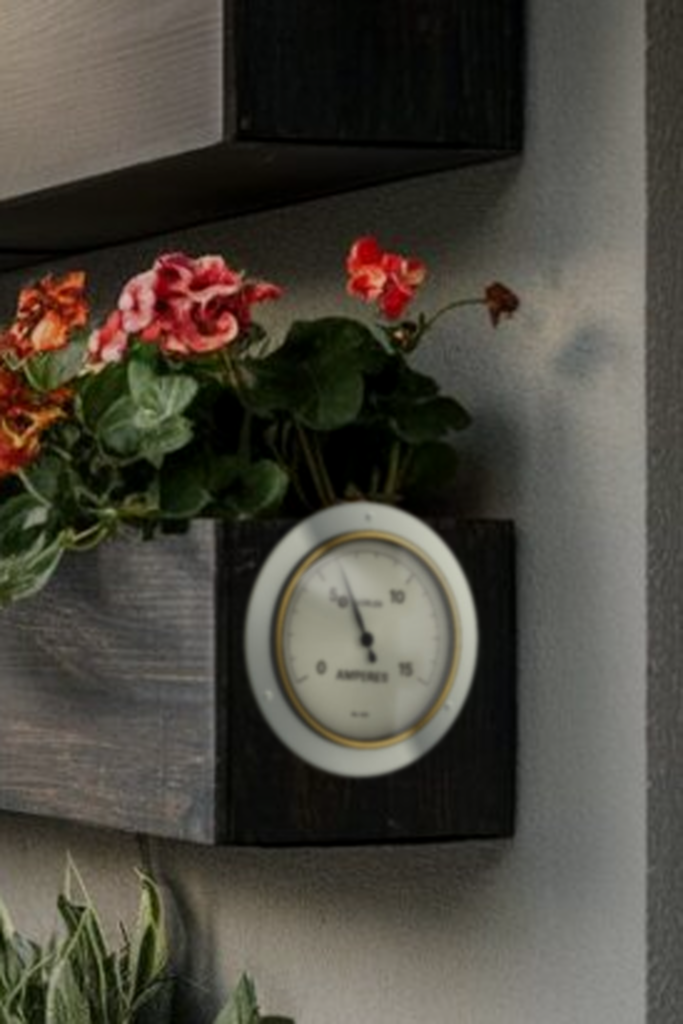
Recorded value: 6 A
